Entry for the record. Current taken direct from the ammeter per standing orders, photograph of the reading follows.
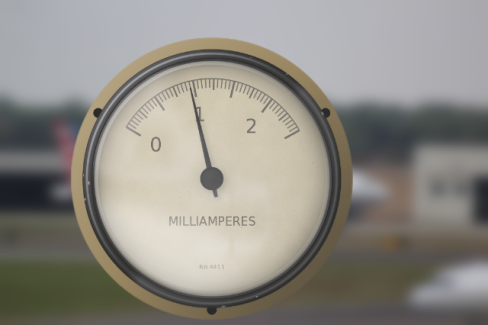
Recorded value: 0.95 mA
